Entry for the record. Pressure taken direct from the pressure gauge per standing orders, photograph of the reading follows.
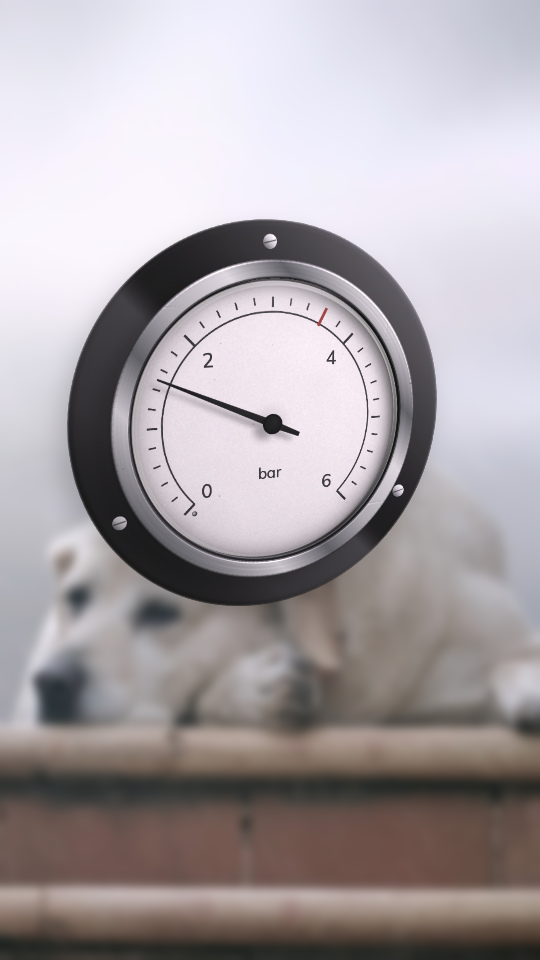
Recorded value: 1.5 bar
